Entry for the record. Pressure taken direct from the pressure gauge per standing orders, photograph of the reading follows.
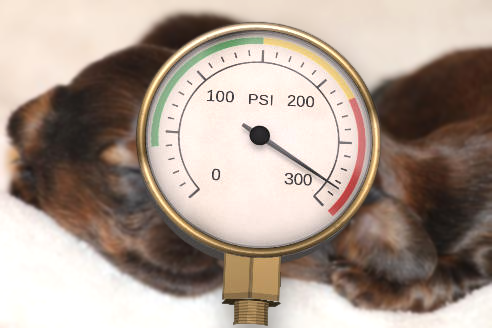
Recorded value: 285 psi
